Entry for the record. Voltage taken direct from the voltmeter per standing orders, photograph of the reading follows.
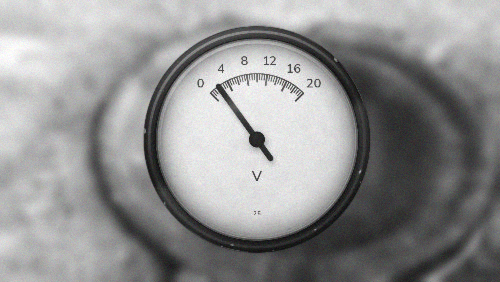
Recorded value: 2 V
